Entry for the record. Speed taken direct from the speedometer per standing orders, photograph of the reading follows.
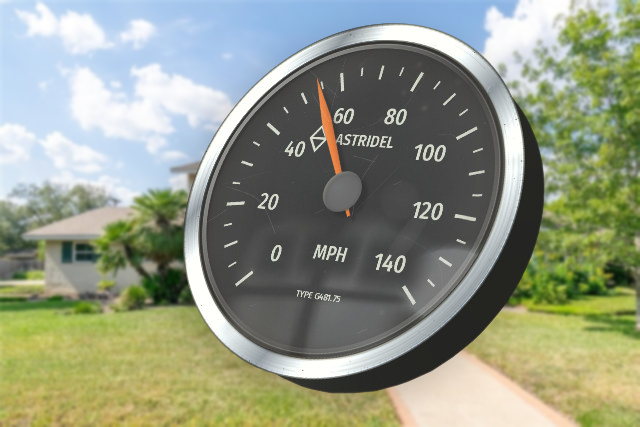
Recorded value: 55 mph
